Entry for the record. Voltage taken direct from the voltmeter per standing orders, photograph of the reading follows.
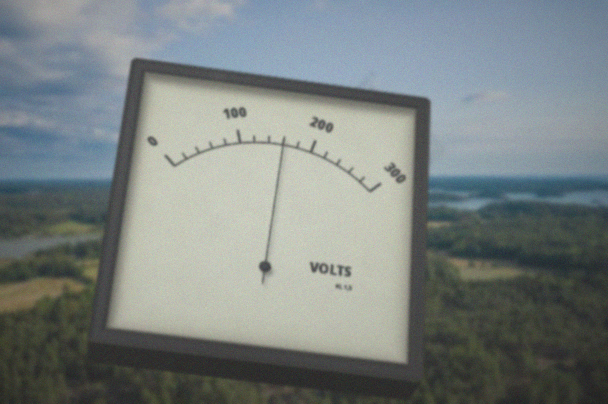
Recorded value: 160 V
